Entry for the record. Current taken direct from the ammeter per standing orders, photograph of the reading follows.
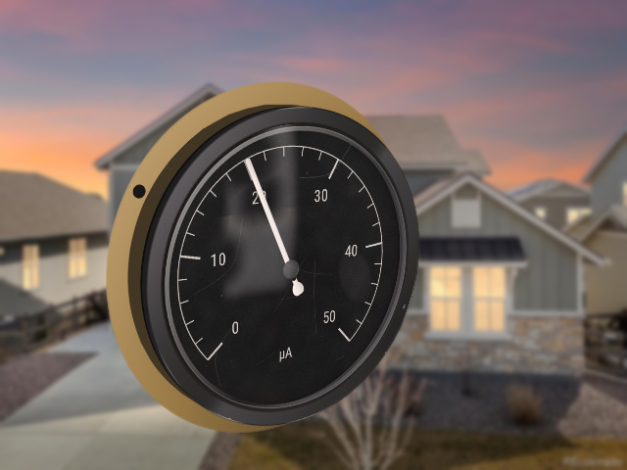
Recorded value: 20 µA
